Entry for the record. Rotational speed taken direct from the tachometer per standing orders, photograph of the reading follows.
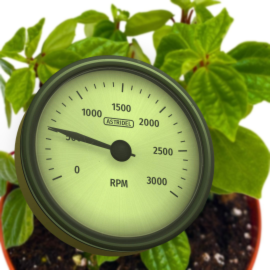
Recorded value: 500 rpm
